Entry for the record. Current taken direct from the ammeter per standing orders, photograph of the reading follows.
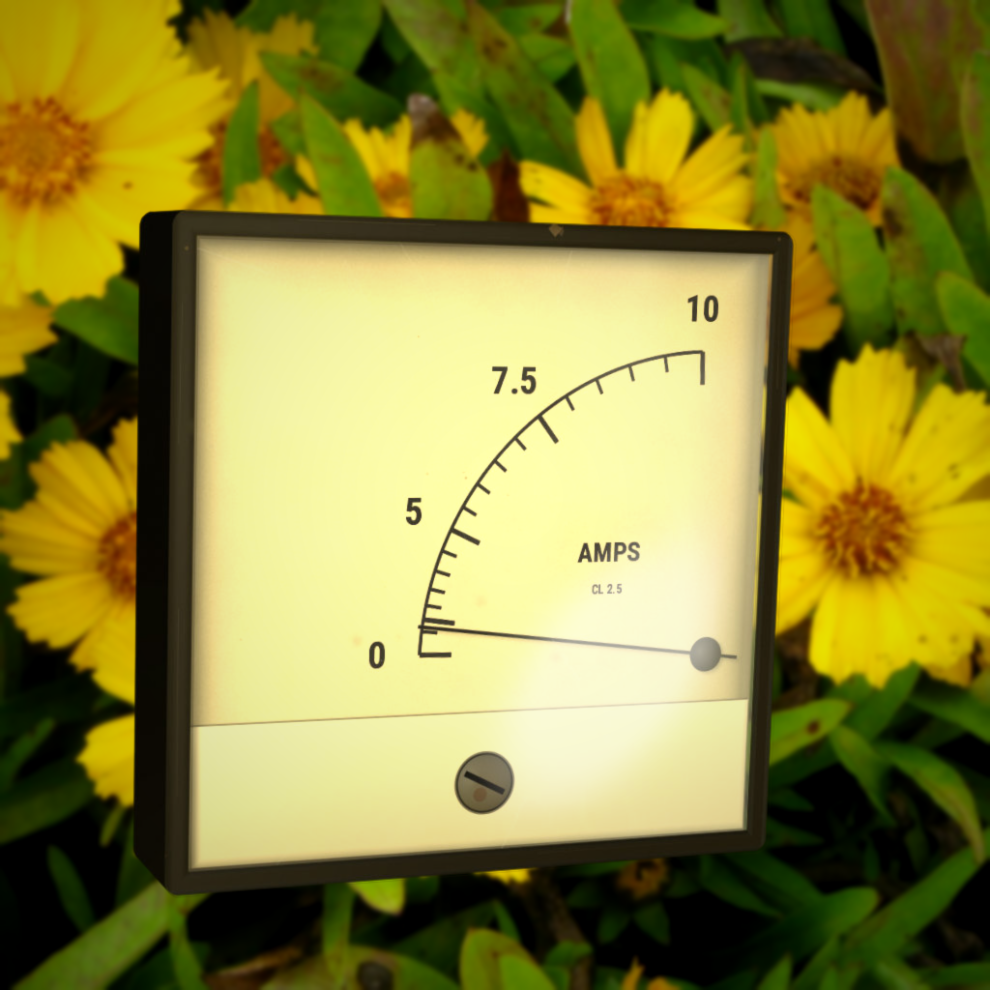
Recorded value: 2.25 A
